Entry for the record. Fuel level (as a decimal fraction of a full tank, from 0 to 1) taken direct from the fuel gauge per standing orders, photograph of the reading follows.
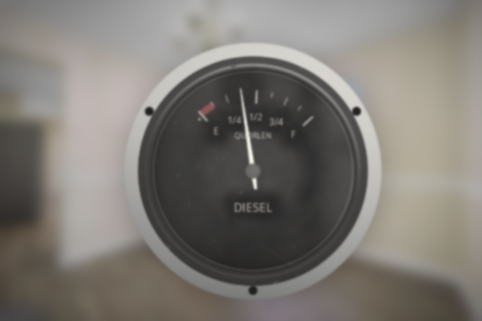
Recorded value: 0.375
